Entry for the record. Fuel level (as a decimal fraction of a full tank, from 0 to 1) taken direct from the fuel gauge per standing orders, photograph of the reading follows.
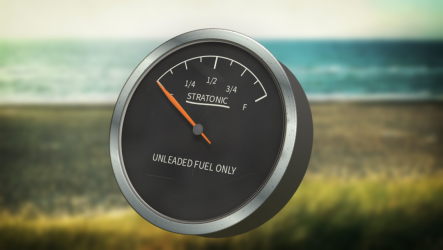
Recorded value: 0
